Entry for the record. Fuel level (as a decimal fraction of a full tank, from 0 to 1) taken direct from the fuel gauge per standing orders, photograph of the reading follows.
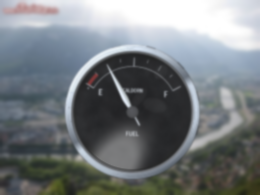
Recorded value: 0.25
